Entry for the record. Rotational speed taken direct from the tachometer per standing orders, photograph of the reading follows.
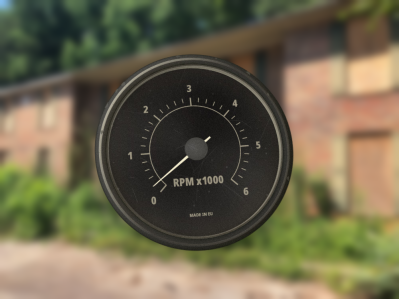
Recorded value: 200 rpm
